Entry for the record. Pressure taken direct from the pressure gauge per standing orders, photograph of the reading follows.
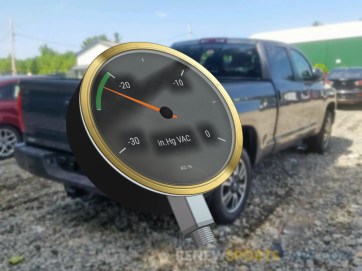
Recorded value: -22.5 inHg
